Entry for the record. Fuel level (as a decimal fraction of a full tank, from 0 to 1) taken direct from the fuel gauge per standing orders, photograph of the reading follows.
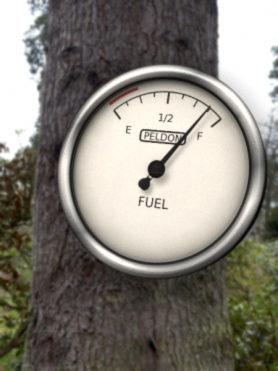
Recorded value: 0.875
